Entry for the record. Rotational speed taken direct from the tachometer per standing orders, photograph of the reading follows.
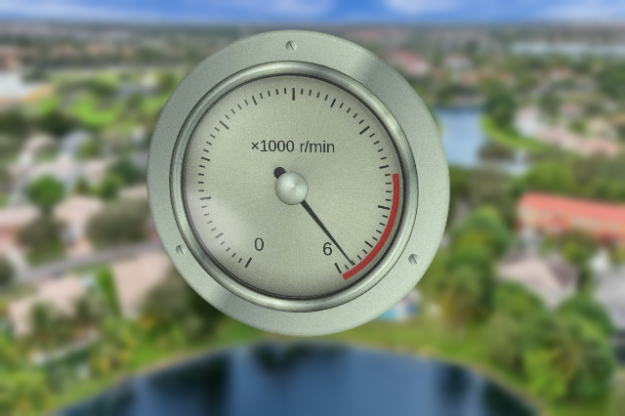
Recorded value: 5800 rpm
